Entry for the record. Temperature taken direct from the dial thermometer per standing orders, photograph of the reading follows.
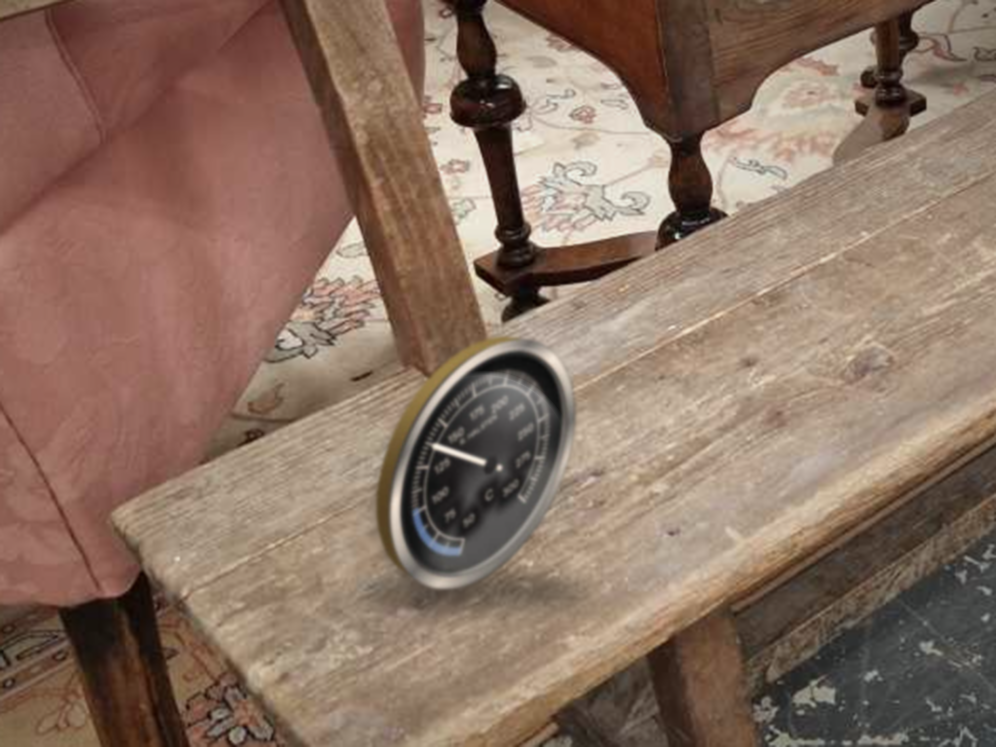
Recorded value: 137.5 °C
